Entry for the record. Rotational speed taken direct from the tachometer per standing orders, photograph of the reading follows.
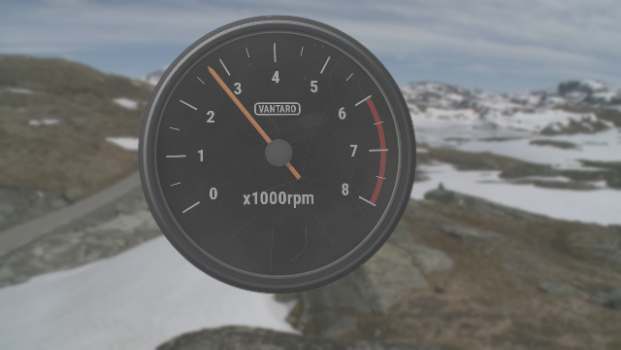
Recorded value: 2750 rpm
